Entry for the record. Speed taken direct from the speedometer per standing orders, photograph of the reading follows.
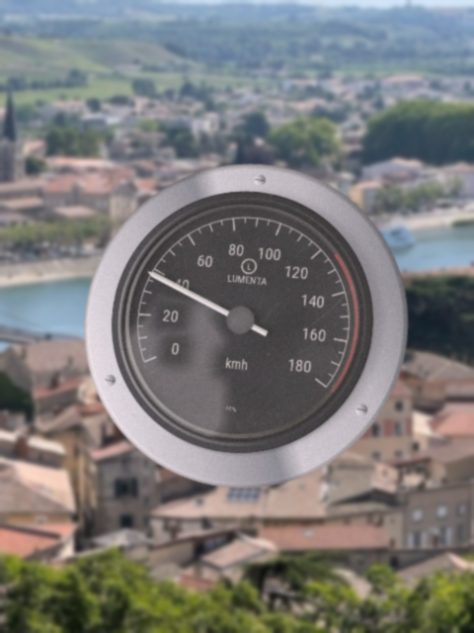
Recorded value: 37.5 km/h
